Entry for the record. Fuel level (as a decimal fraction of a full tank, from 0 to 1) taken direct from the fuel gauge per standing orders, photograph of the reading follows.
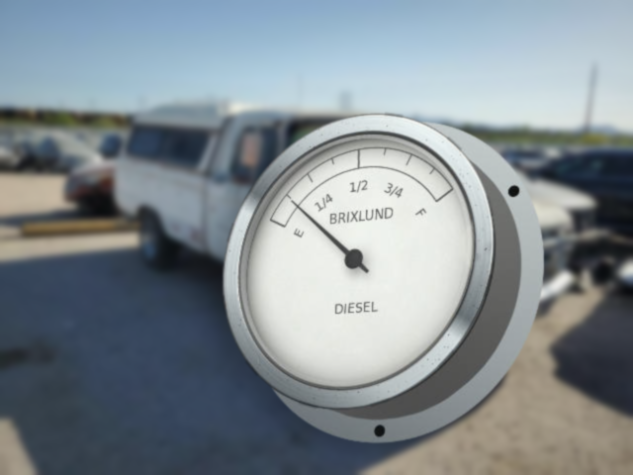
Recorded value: 0.125
